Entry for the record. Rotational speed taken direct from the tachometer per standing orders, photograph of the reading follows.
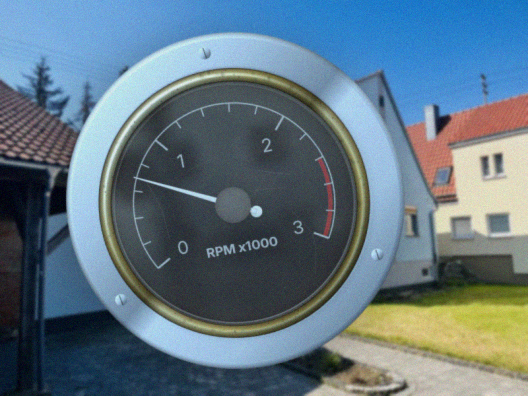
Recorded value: 700 rpm
